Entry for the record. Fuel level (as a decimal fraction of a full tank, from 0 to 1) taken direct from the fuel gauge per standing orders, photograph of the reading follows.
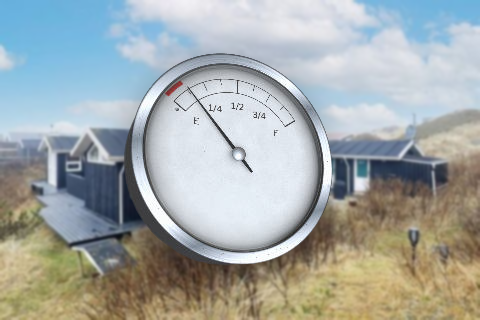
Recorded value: 0.125
